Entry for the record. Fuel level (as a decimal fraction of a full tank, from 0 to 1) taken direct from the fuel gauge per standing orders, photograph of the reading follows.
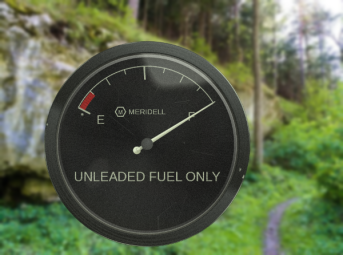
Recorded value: 1
